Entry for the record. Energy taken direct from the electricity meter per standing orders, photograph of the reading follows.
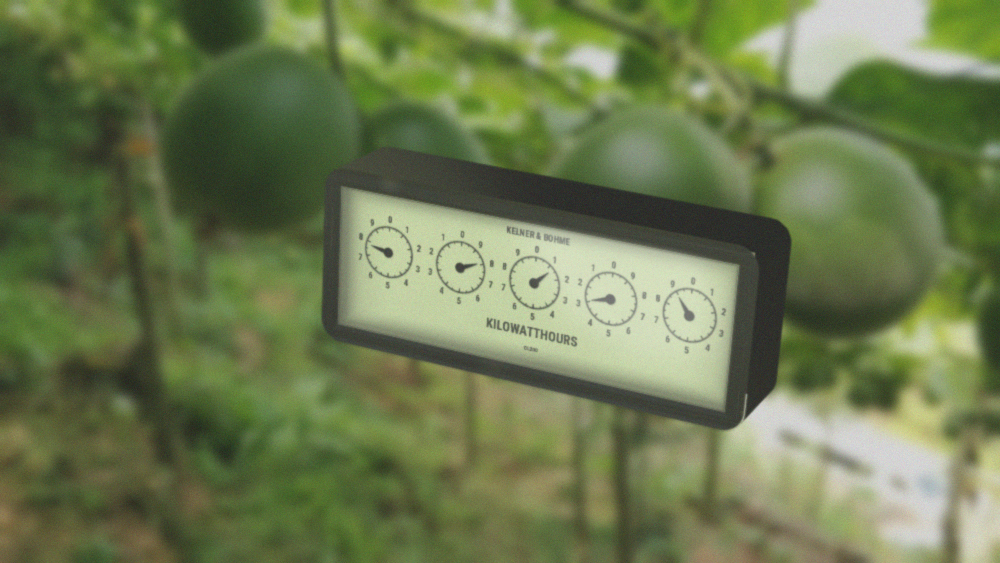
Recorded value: 78129 kWh
